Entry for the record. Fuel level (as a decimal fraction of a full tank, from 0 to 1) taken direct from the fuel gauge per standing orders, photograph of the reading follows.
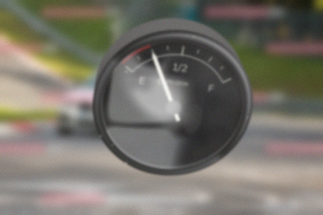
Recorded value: 0.25
